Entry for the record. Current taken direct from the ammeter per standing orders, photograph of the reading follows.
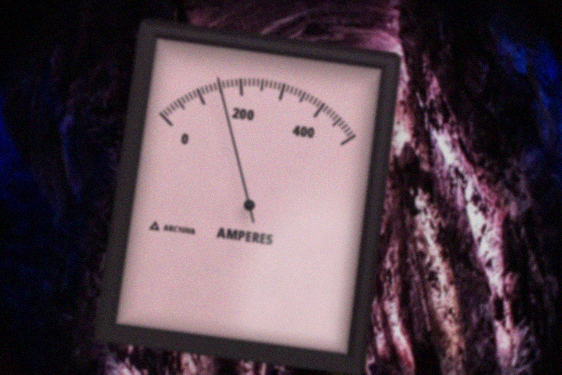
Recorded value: 150 A
